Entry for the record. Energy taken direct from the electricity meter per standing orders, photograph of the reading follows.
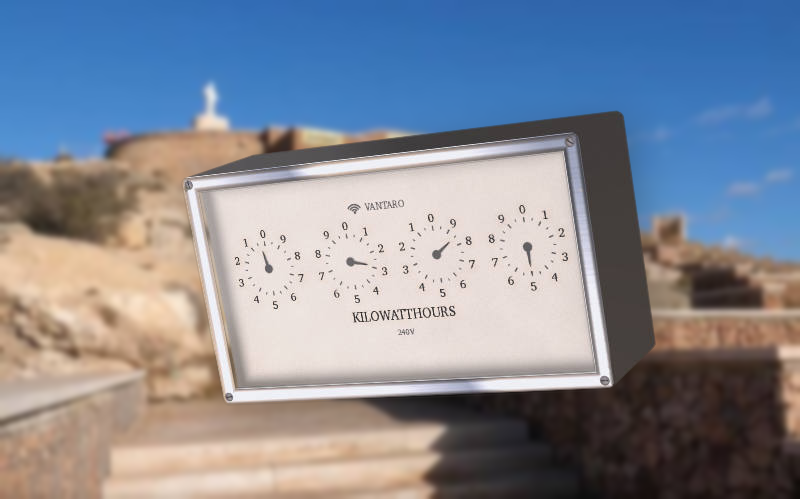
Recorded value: 285 kWh
